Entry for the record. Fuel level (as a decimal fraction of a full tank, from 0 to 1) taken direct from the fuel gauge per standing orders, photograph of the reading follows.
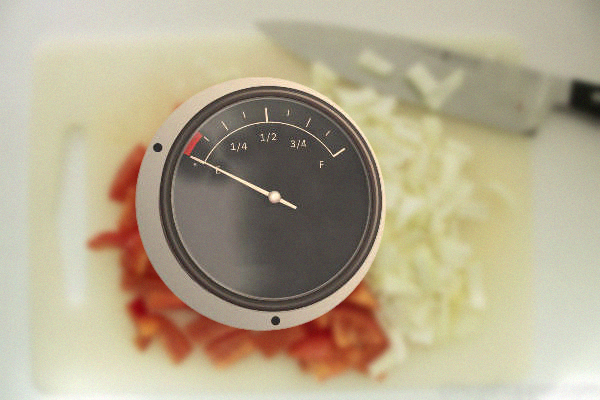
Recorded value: 0
